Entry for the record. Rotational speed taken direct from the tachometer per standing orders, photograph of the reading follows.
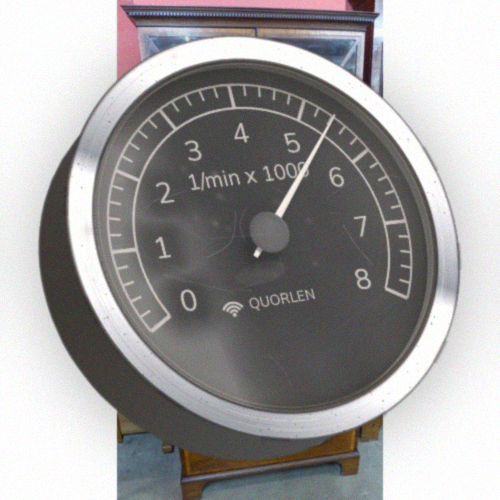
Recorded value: 5400 rpm
